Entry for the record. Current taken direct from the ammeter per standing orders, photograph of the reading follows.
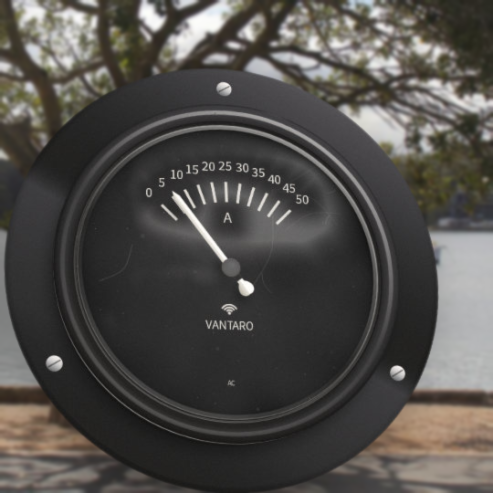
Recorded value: 5 A
